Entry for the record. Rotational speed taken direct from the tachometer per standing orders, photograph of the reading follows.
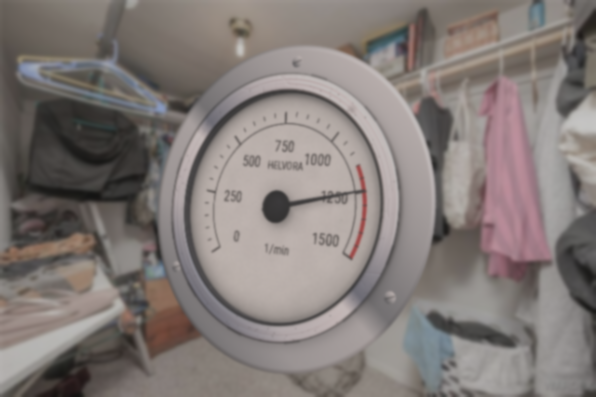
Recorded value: 1250 rpm
